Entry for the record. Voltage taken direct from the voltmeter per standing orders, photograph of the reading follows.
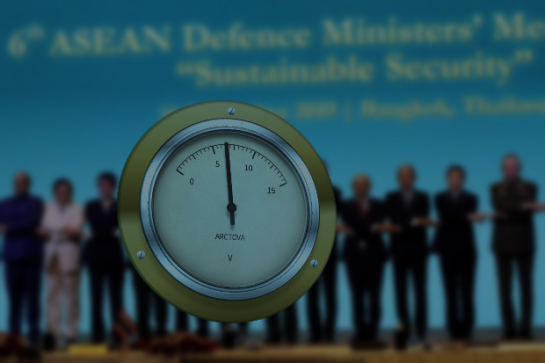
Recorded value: 6.5 V
